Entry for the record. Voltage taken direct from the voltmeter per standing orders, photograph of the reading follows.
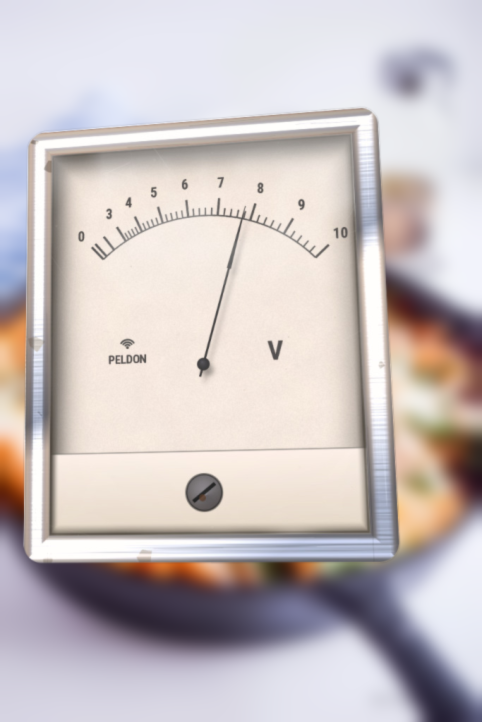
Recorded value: 7.8 V
